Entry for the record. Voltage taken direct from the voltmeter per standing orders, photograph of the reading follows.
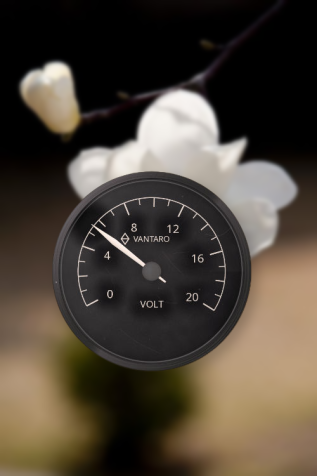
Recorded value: 5.5 V
